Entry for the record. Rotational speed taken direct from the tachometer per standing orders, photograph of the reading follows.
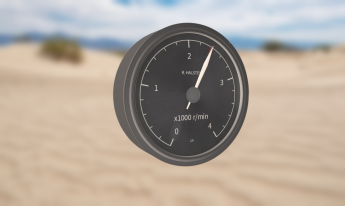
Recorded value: 2400 rpm
